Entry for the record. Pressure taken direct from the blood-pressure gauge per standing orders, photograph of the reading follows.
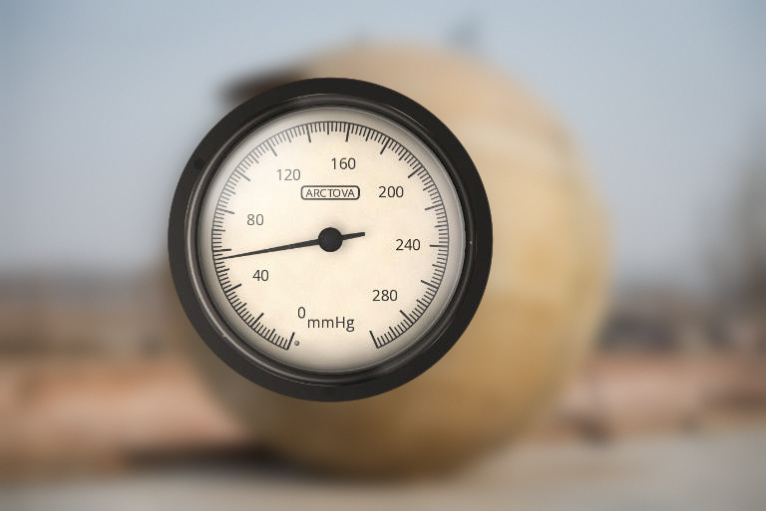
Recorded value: 56 mmHg
